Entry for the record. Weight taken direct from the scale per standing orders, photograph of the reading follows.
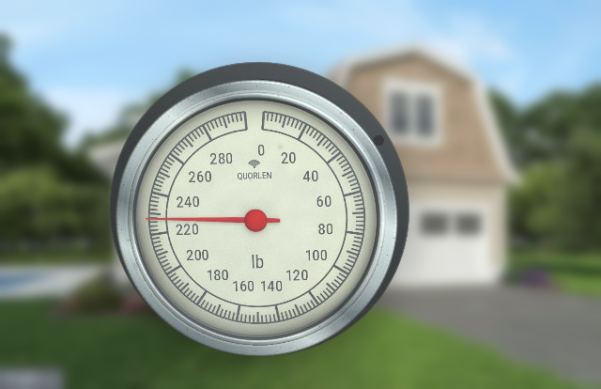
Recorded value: 228 lb
